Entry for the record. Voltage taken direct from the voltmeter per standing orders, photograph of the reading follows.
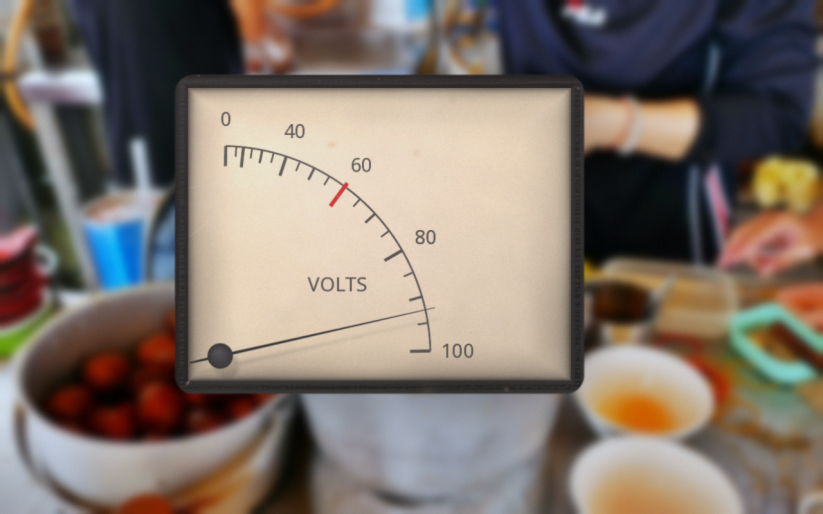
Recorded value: 92.5 V
